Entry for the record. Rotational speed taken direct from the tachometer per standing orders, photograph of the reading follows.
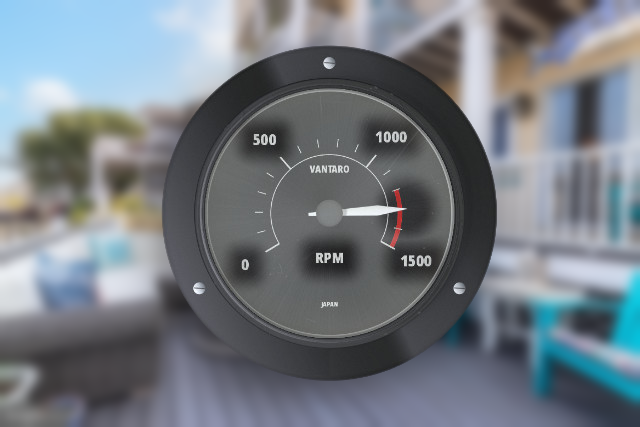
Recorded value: 1300 rpm
